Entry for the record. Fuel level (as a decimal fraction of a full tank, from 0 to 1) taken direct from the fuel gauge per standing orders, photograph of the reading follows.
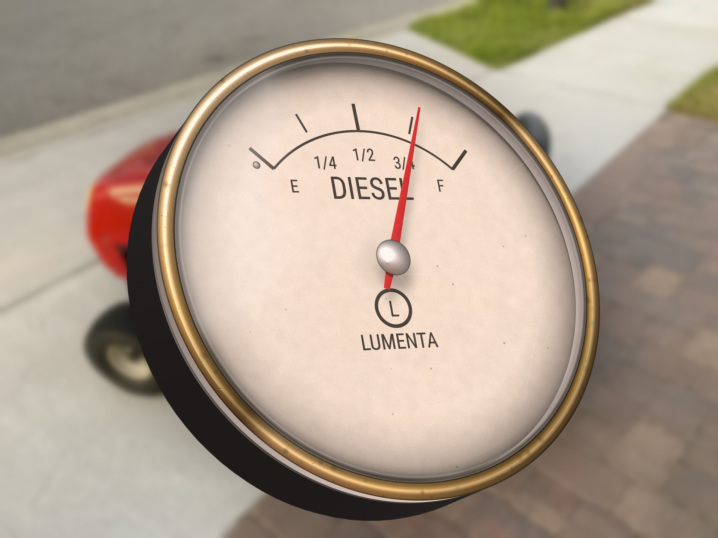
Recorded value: 0.75
